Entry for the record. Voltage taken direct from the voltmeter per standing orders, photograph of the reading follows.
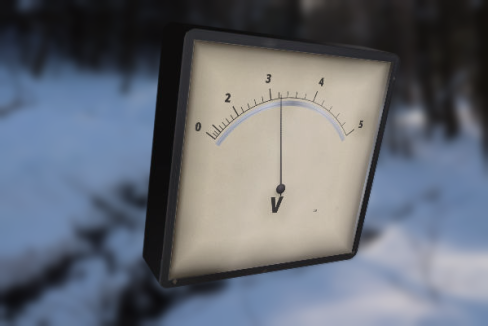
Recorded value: 3.2 V
